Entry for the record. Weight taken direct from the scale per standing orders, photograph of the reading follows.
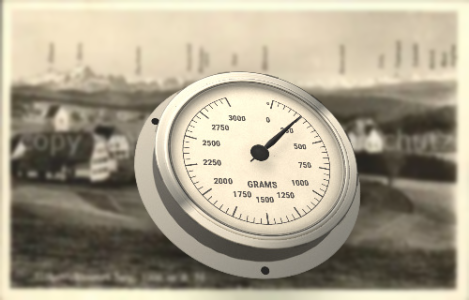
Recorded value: 250 g
